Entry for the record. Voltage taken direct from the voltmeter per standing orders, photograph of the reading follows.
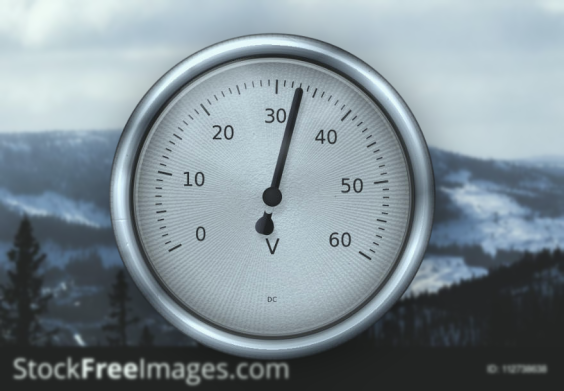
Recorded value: 33 V
